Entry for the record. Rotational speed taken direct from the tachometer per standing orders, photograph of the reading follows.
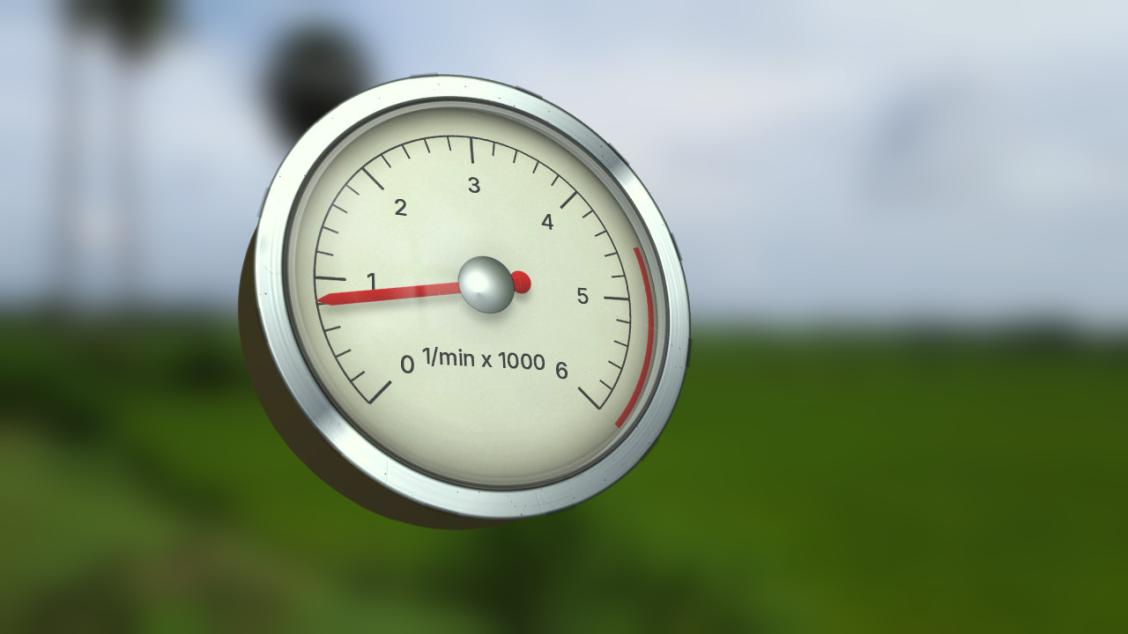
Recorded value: 800 rpm
